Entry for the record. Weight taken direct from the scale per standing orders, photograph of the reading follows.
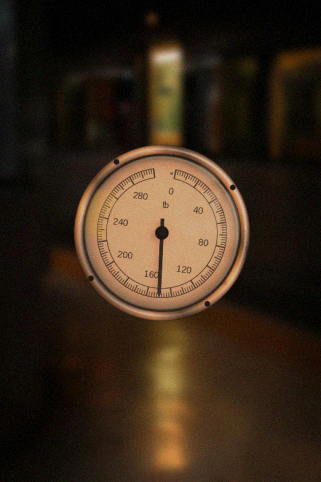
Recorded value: 150 lb
